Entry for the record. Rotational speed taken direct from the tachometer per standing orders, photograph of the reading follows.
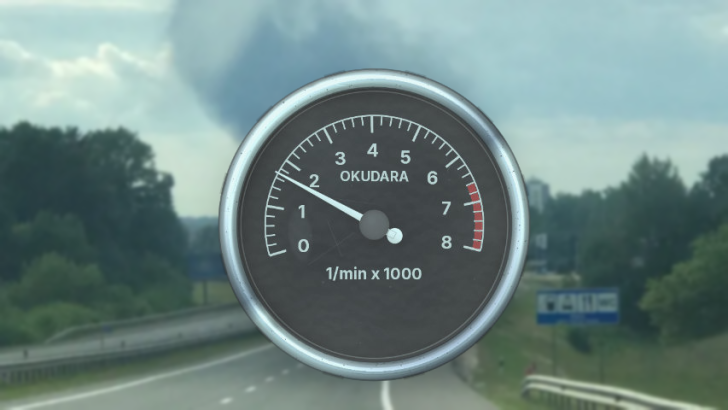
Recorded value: 1700 rpm
